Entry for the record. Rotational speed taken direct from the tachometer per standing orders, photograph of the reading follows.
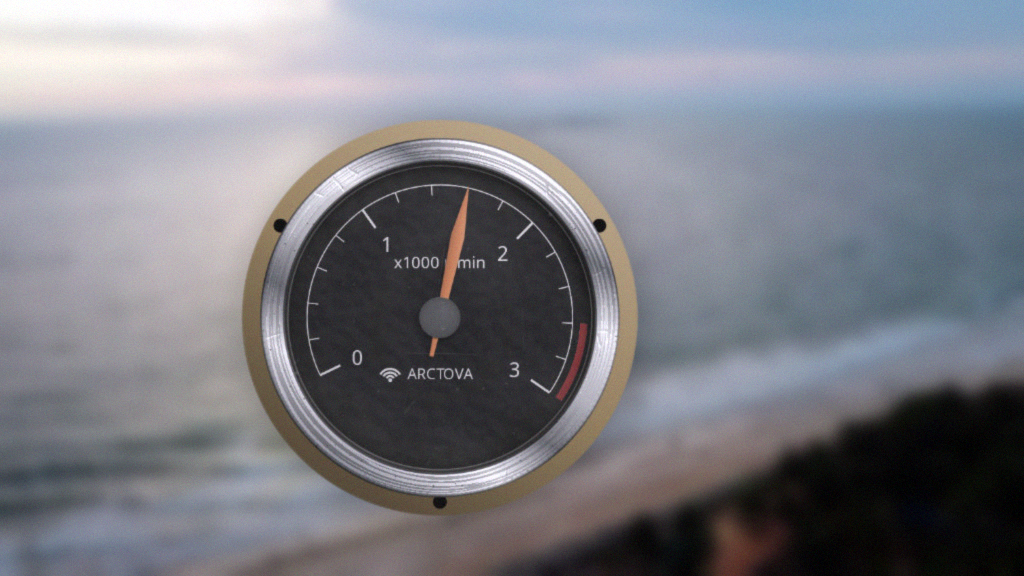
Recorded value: 1600 rpm
